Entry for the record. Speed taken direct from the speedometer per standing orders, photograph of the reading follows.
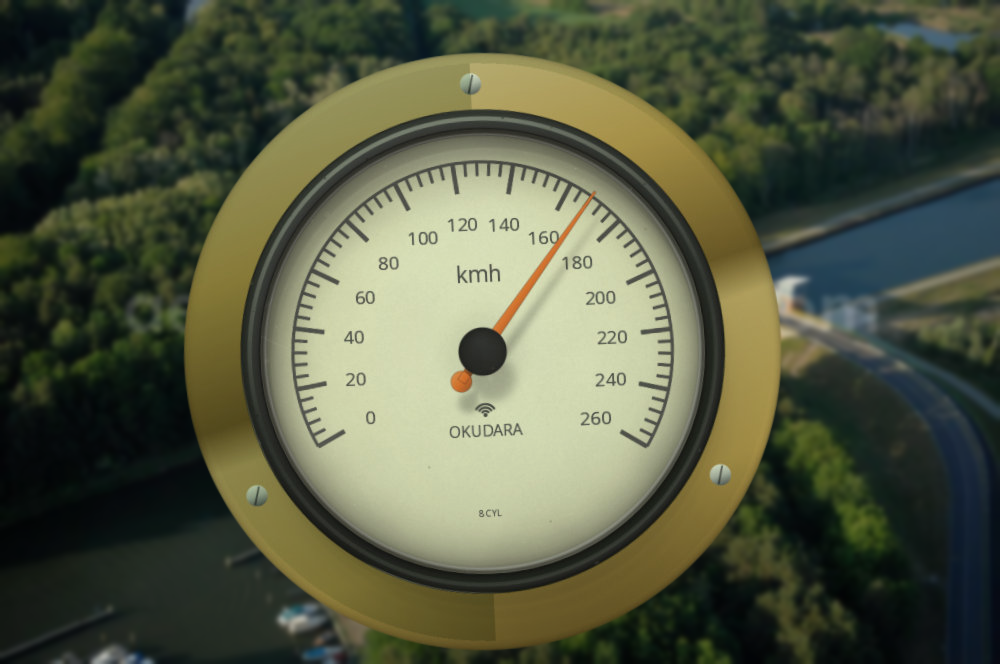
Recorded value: 168 km/h
